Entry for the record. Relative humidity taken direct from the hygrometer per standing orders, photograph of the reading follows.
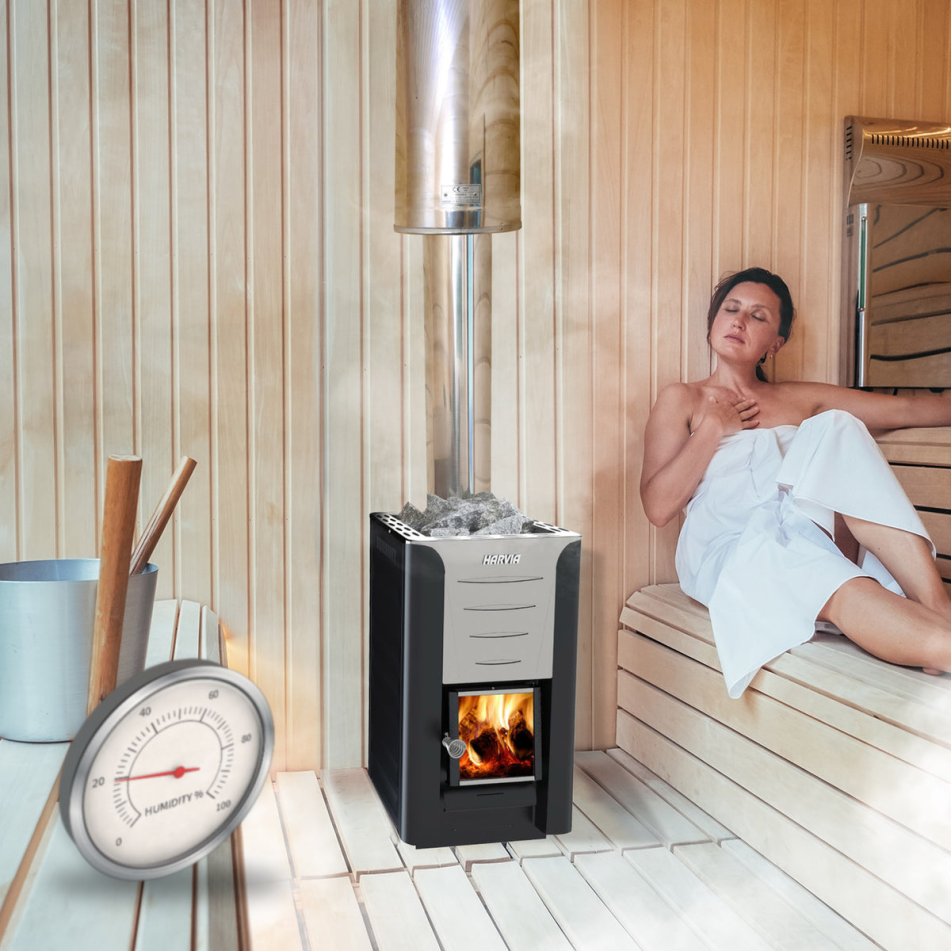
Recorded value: 20 %
